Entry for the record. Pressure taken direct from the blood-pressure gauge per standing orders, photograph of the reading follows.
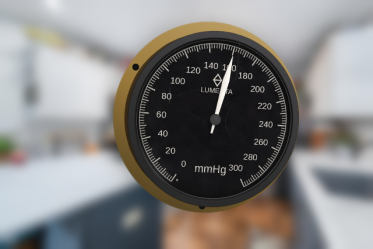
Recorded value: 160 mmHg
